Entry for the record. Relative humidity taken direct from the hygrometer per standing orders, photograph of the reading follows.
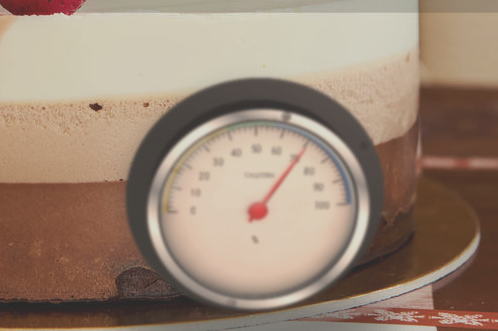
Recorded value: 70 %
